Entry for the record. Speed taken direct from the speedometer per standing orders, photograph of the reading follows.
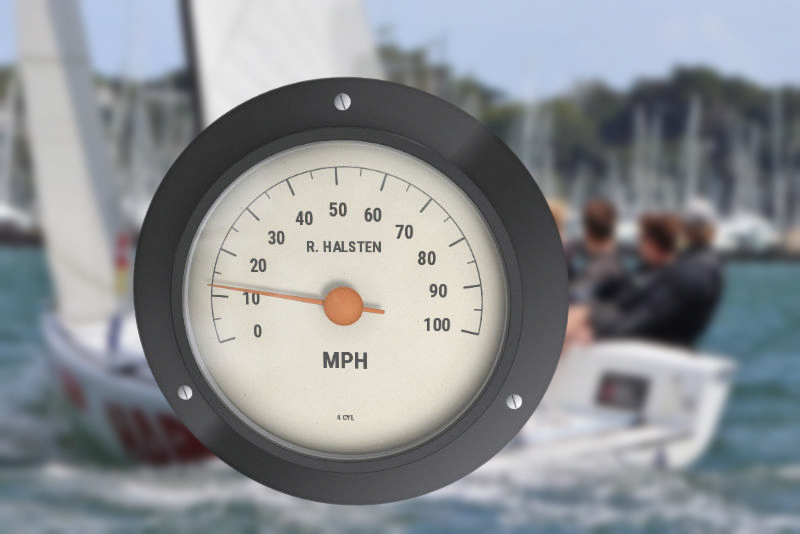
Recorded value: 12.5 mph
